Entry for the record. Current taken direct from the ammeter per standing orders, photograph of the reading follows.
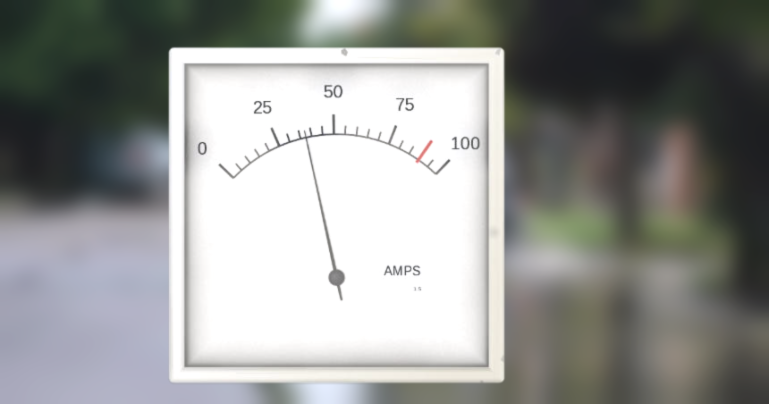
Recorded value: 37.5 A
